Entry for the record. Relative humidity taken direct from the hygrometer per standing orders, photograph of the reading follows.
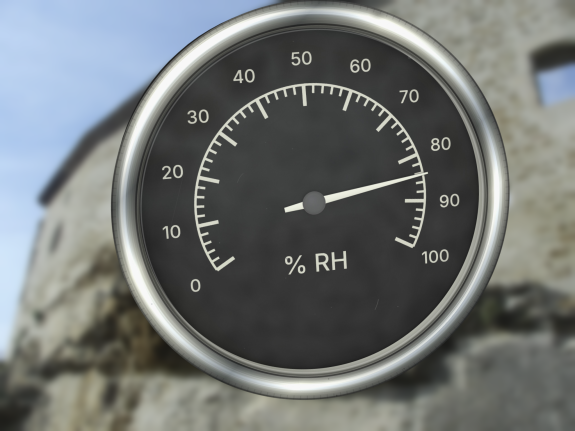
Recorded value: 84 %
